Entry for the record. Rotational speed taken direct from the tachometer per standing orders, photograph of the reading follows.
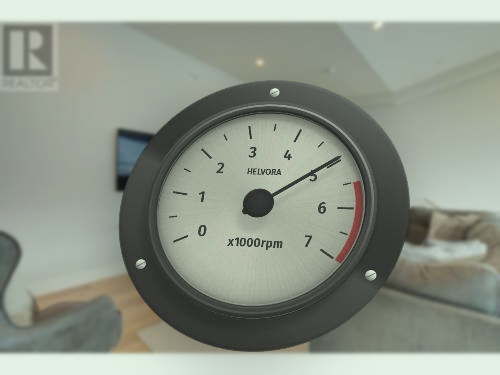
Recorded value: 5000 rpm
